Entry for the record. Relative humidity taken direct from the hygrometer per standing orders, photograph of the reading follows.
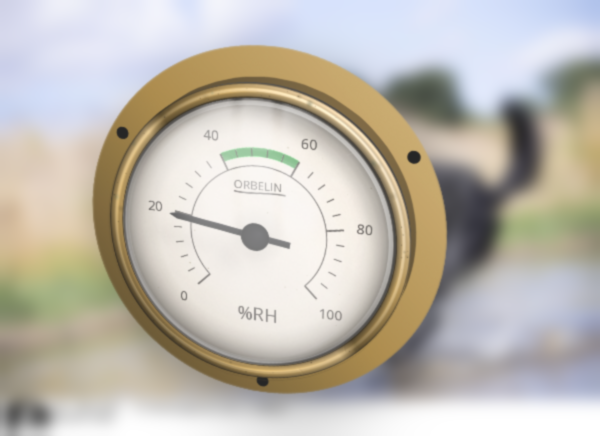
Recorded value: 20 %
